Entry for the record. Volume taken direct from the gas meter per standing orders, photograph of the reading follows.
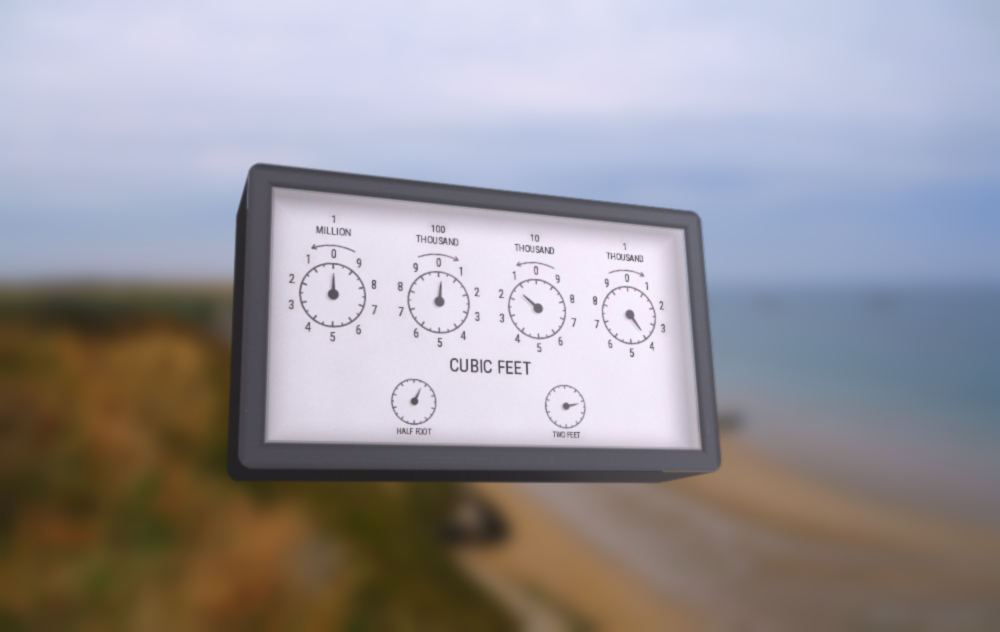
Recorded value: 1400 ft³
